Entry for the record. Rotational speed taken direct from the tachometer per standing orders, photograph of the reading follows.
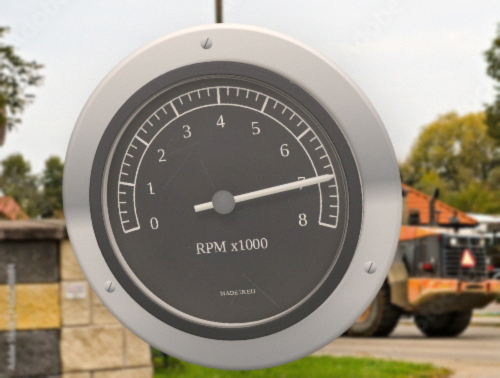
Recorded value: 7000 rpm
